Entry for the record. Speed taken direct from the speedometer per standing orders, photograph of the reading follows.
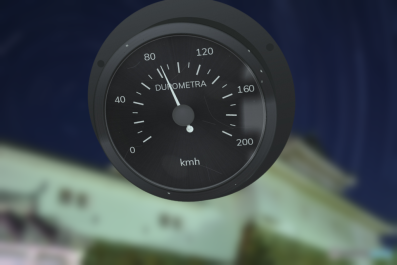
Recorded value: 85 km/h
